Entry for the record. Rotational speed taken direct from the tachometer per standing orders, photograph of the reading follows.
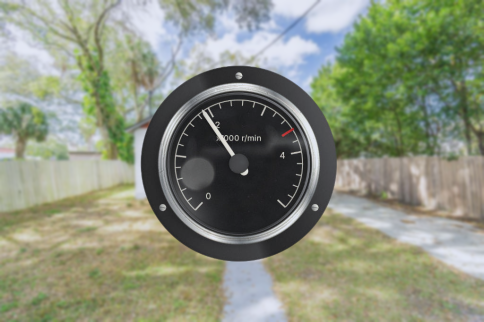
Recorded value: 1900 rpm
